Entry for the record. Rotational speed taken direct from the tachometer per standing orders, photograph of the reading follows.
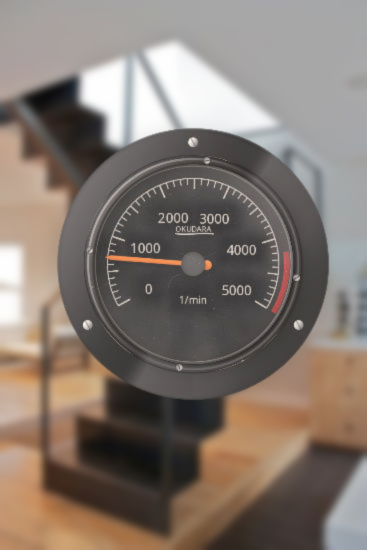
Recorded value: 700 rpm
